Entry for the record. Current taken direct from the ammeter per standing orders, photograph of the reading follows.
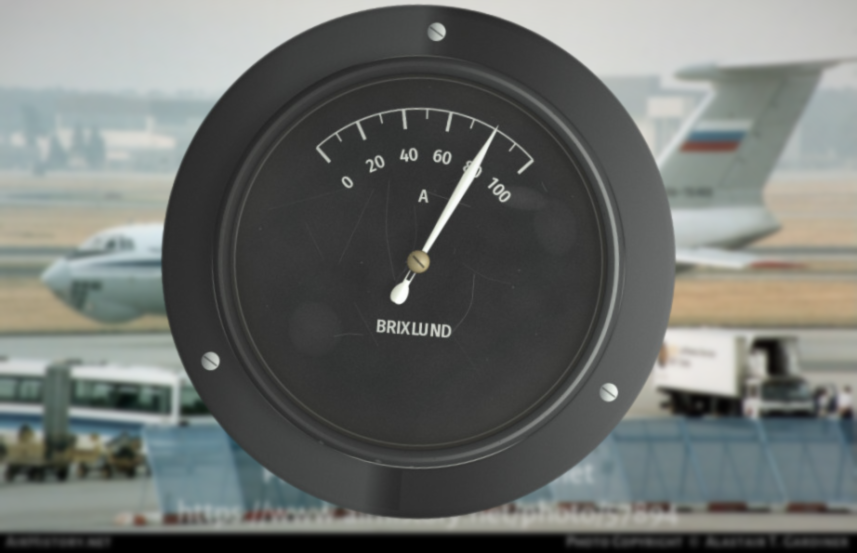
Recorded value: 80 A
